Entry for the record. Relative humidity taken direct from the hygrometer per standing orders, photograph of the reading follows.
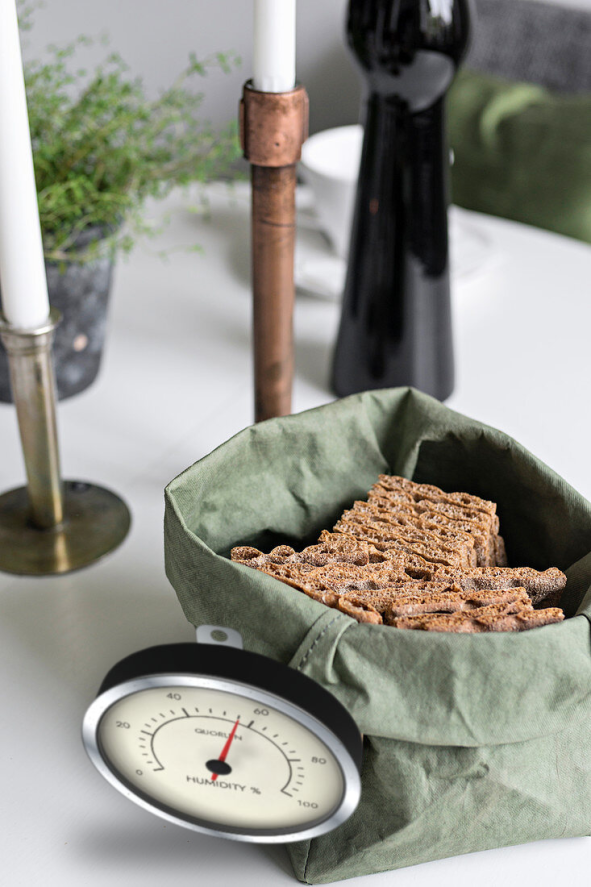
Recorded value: 56 %
